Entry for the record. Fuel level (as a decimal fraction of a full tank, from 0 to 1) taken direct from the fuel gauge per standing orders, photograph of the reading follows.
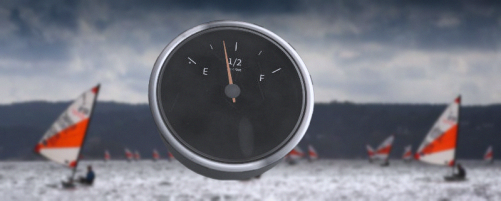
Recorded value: 0.375
